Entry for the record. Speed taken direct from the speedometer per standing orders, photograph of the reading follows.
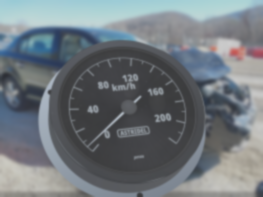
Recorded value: 5 km/h
